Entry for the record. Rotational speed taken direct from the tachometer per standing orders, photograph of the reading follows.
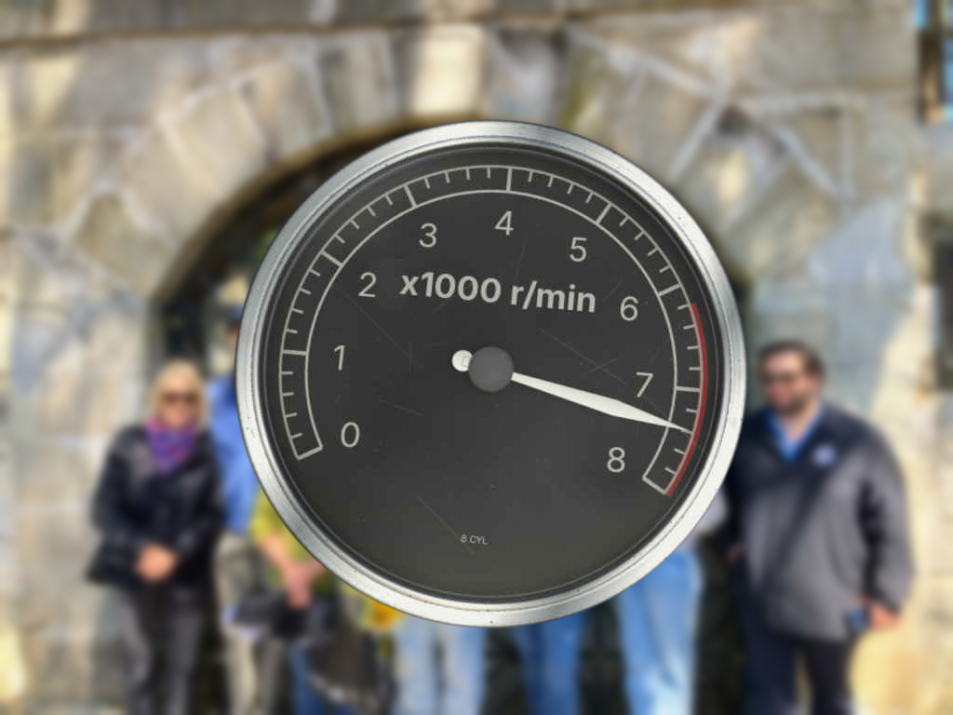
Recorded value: 7400 rpm
